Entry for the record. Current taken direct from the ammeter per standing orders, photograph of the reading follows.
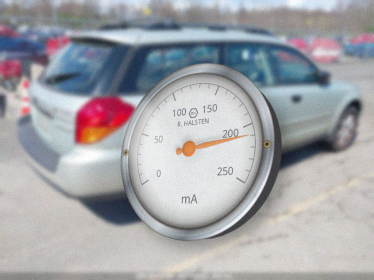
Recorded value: 210 mA
